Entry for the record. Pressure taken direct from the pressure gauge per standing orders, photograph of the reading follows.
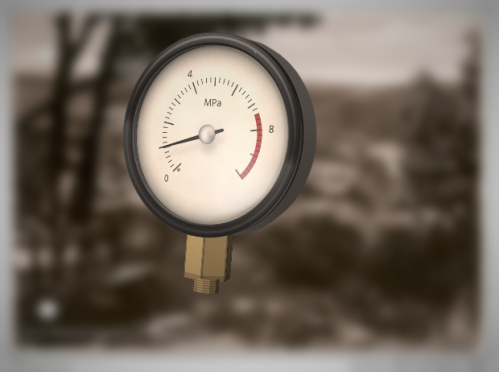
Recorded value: 1 MPa
